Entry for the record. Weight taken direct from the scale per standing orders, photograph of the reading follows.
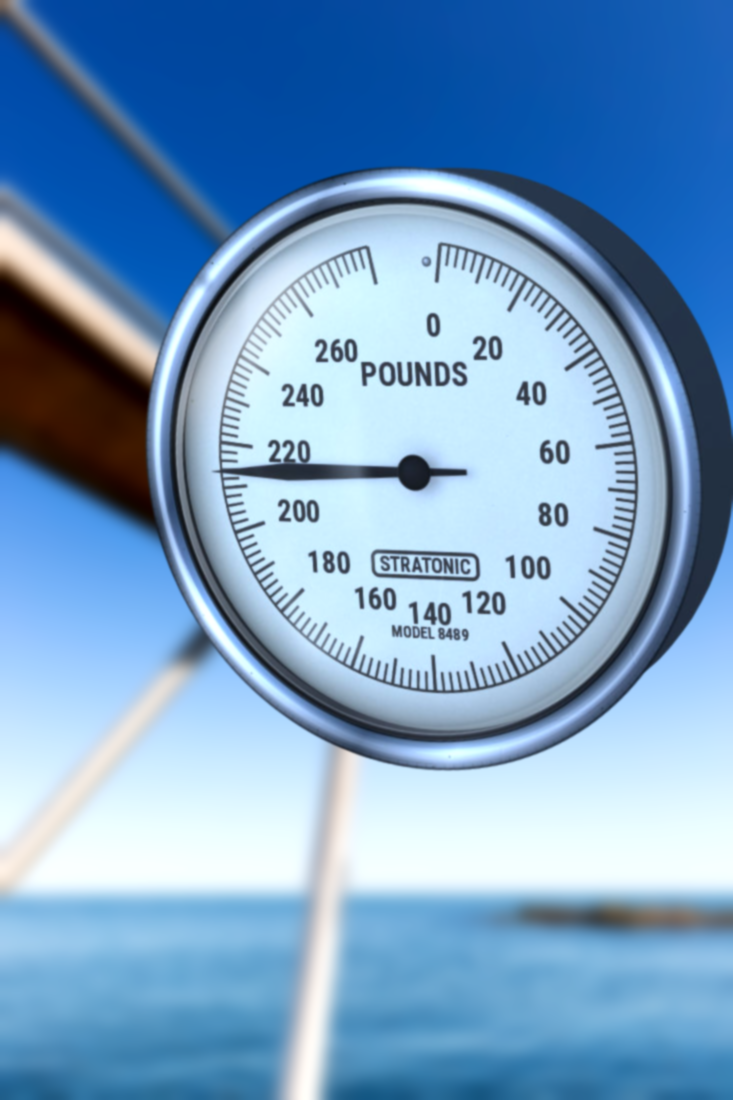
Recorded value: 214 lb
